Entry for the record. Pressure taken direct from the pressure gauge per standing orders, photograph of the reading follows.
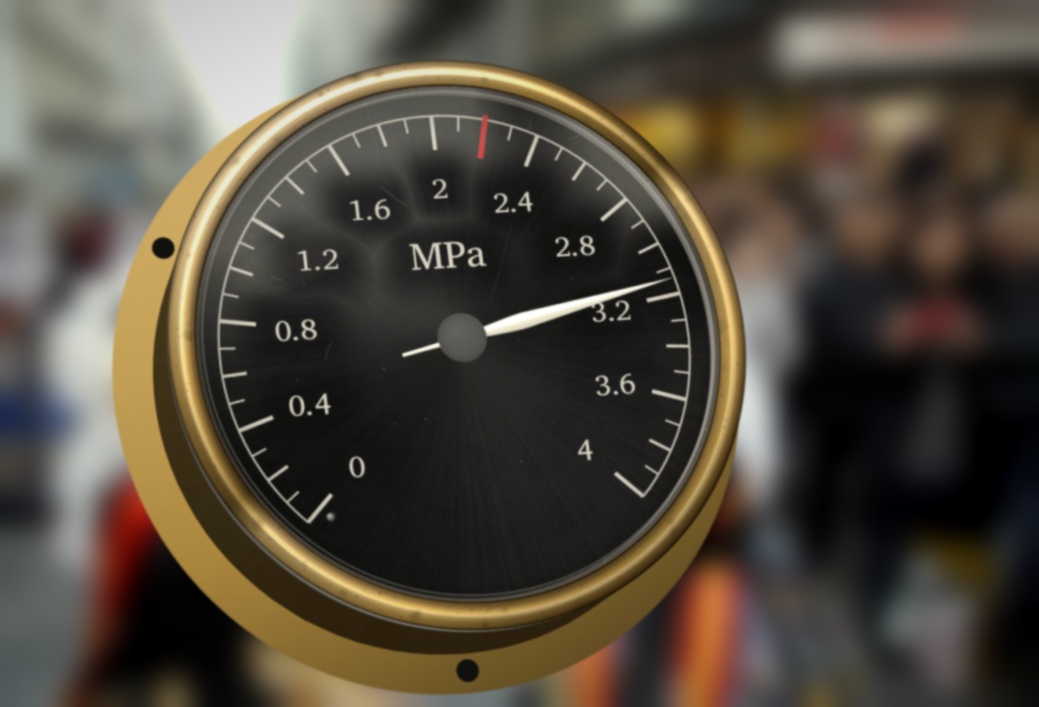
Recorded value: 3.15 MPa
